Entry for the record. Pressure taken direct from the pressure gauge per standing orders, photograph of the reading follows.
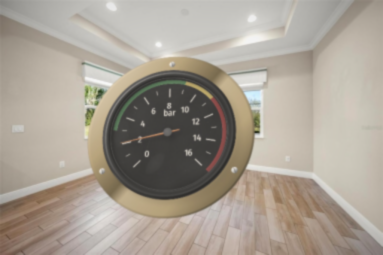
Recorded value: 2 bar
